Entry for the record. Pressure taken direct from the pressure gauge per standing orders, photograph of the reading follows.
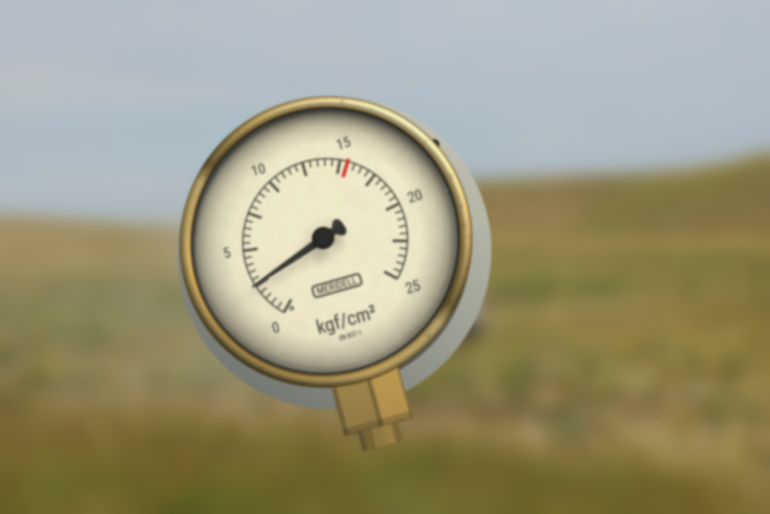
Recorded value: 2.5 kg/cm²
